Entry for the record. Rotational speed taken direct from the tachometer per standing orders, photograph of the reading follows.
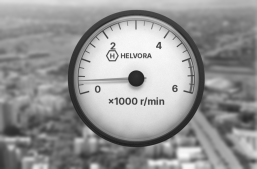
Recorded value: 375 rpm
